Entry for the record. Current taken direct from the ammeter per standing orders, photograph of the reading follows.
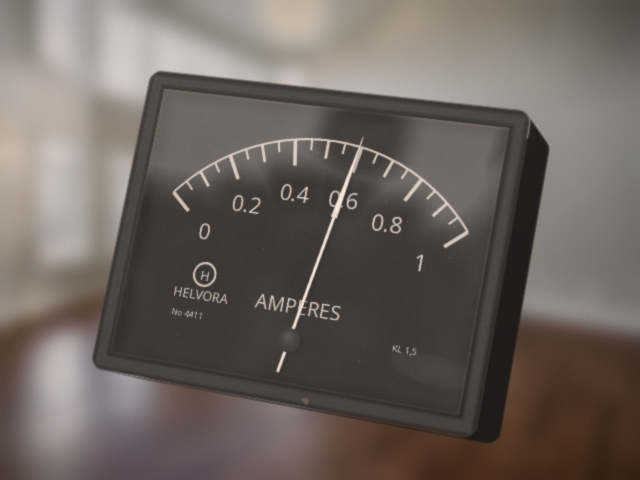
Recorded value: 0.6 A
